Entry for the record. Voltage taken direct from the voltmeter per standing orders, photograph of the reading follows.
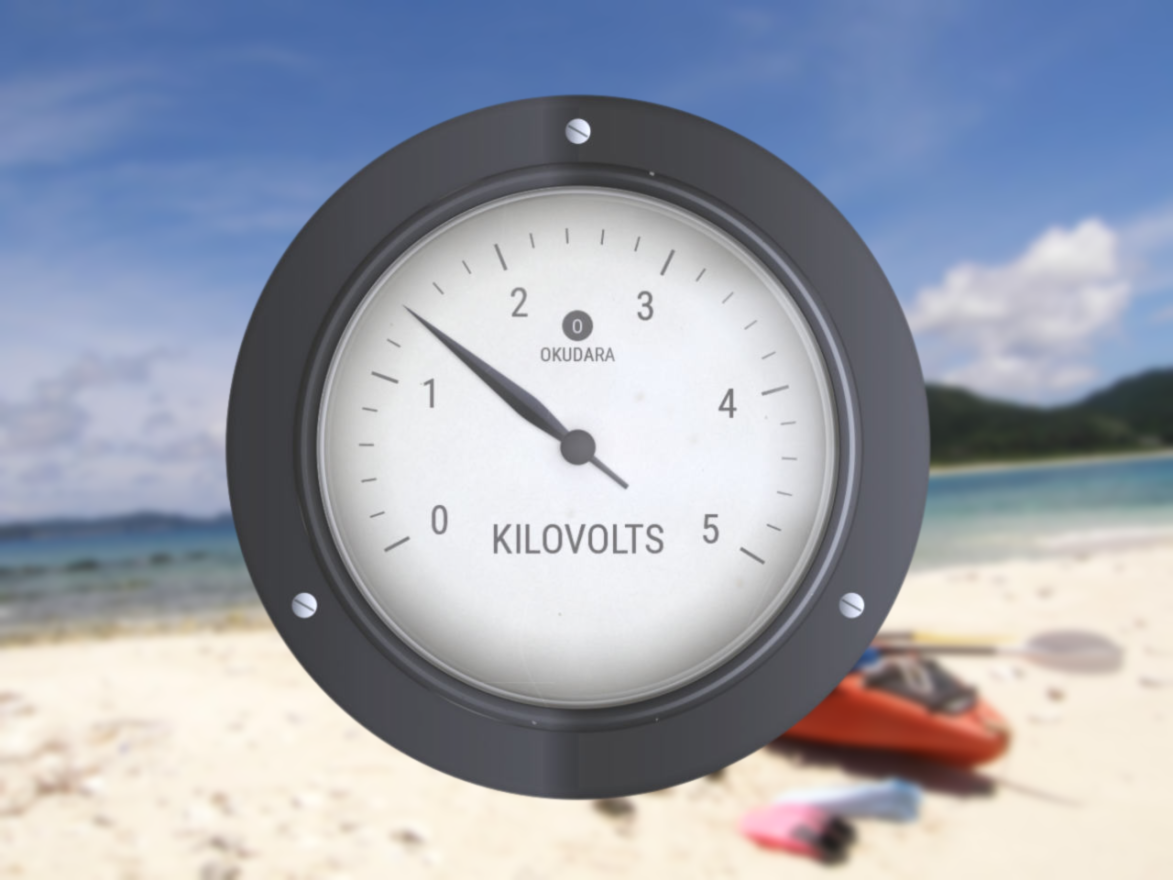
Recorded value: 1.4 kV
